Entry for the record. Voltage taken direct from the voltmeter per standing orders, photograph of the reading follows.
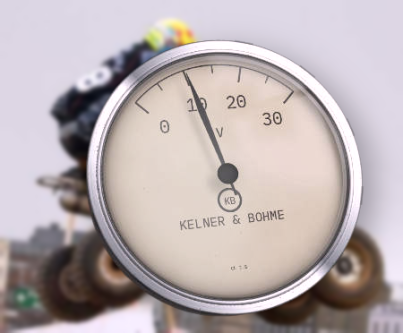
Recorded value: 10 V
